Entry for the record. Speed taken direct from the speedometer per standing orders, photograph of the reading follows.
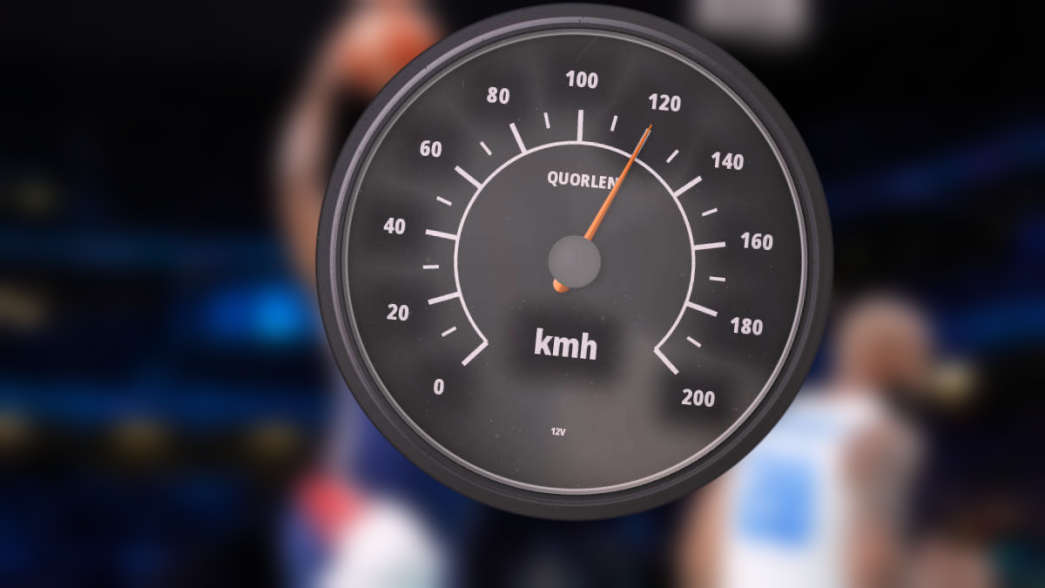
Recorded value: 120 km/h
